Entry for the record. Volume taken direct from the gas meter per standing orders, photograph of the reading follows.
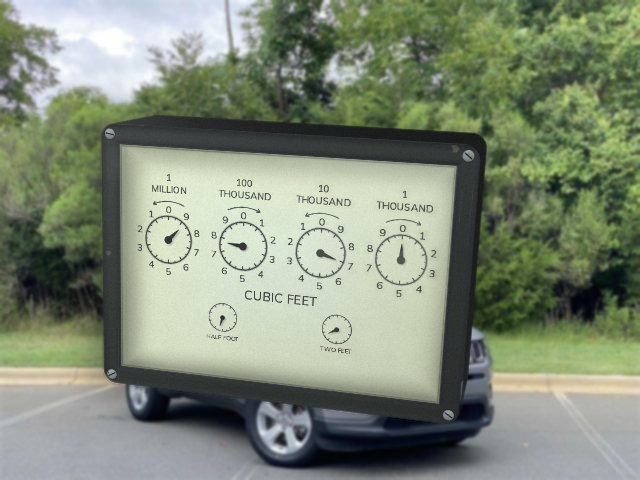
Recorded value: 877000 ft³
